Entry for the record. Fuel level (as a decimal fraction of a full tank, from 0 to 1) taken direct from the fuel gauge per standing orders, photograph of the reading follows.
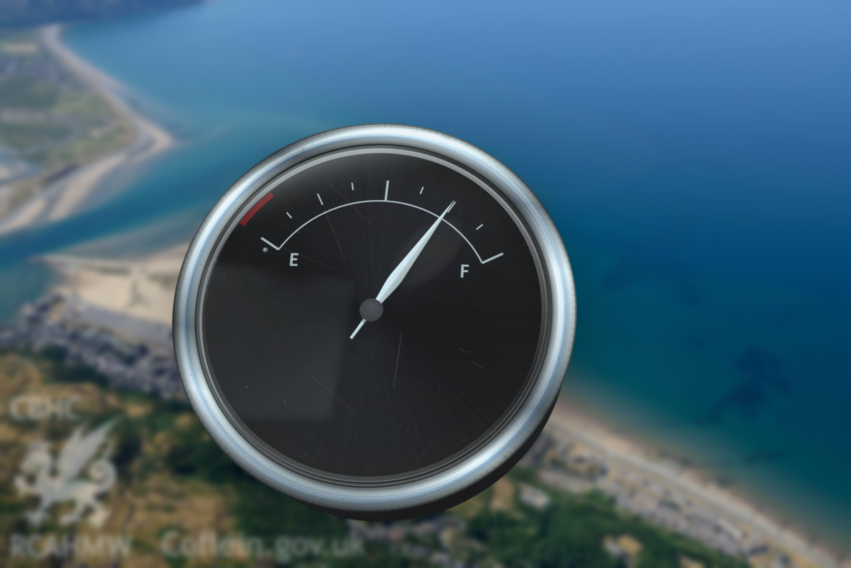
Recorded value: 0.75
